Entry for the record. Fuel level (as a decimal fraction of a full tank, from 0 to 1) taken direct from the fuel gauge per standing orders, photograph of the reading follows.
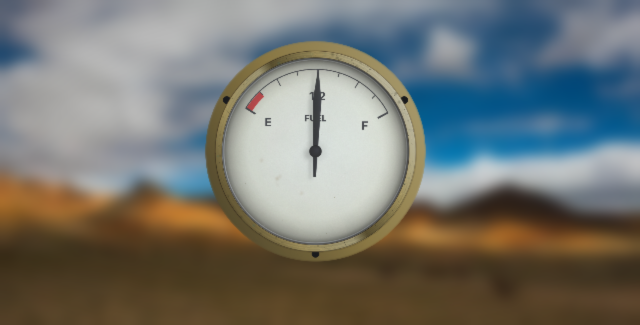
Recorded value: 0.5
